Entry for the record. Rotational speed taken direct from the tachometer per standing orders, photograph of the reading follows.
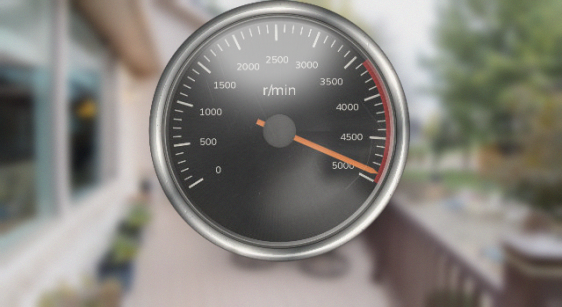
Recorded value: 4900 rpm
